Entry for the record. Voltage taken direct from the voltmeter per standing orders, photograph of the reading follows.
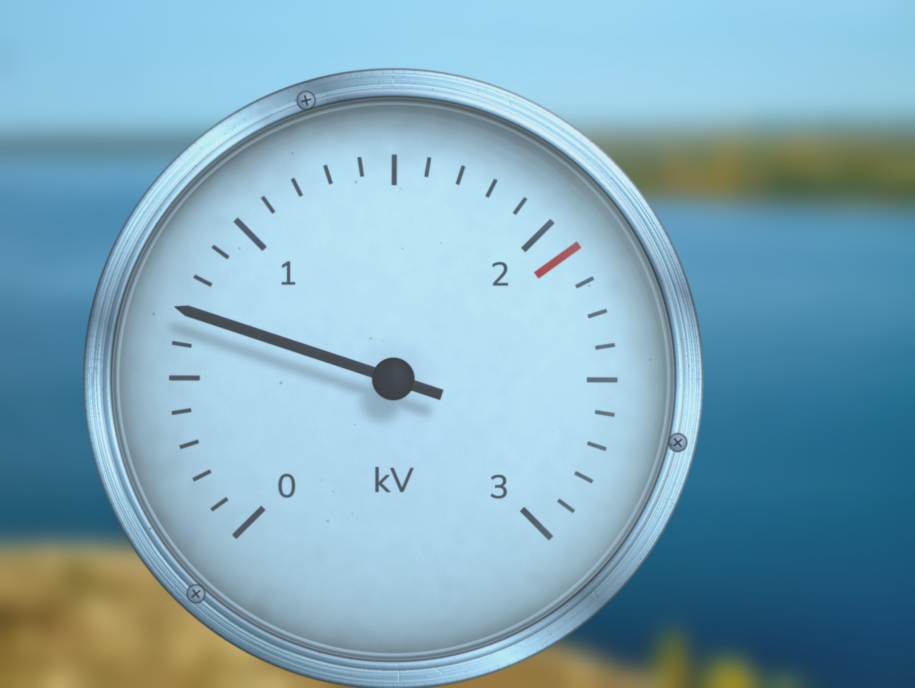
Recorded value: 0.7 kV
